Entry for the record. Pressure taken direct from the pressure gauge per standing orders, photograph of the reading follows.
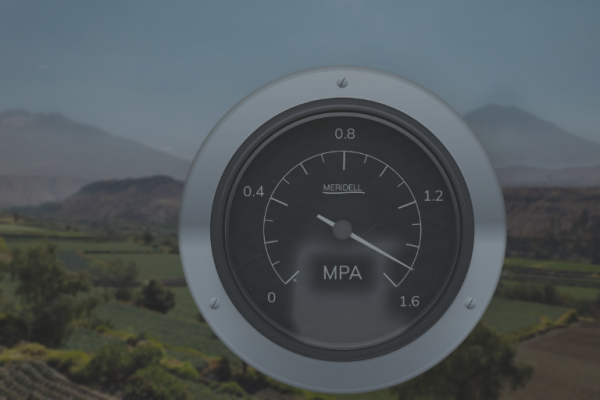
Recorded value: 1.5 MPa
